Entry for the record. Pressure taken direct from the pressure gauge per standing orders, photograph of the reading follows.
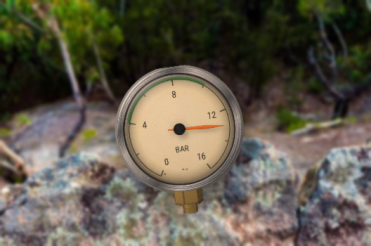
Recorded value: 13 bar
